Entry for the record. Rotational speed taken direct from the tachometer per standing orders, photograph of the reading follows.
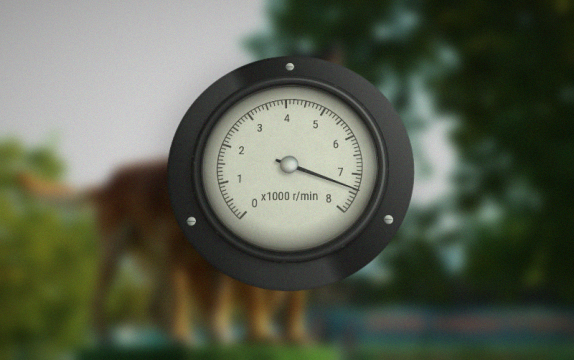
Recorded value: 7400 rpm
